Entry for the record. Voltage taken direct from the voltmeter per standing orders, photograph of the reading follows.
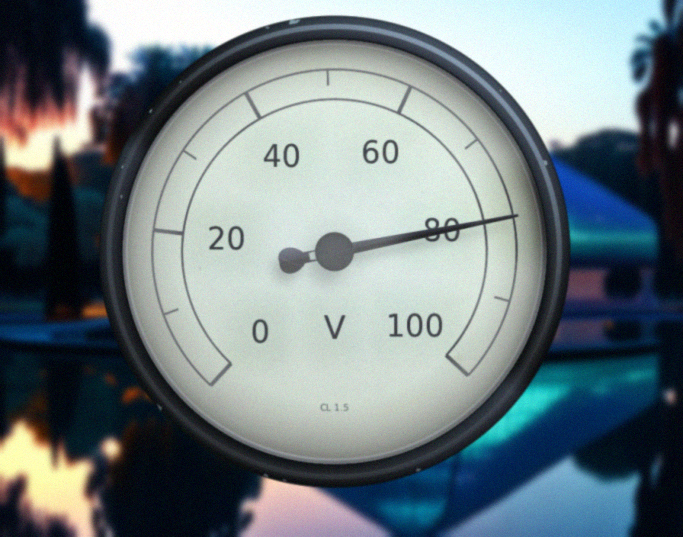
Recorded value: 80 V
